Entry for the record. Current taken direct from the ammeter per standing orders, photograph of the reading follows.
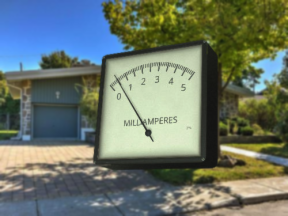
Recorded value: 0.5 mA
